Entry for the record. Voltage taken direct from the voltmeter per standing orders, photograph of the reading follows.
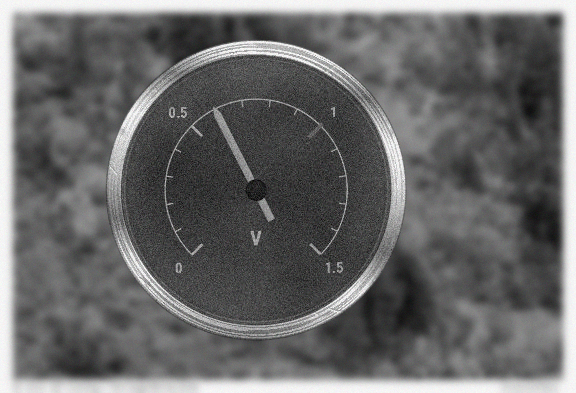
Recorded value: 0.6 V
